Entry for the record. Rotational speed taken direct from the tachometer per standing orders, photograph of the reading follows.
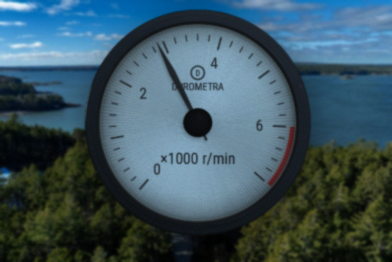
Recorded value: 2900 rpm
